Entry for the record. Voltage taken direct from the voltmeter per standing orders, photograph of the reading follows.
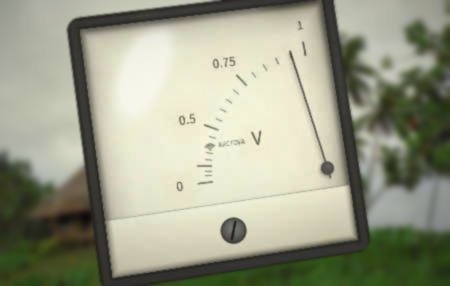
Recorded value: 0.95 V
